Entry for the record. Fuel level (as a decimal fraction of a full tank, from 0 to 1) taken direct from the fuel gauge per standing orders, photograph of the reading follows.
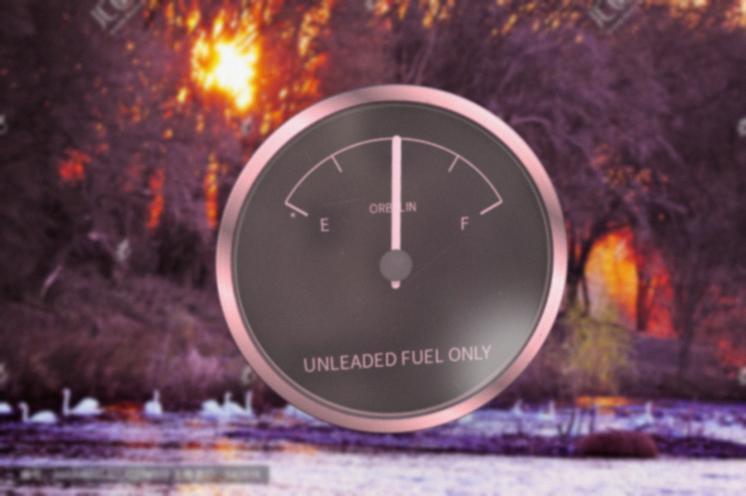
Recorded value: 0.5
